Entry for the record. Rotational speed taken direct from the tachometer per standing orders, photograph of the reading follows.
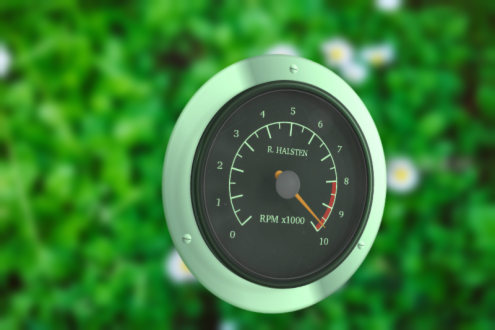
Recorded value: 9750 rpm
